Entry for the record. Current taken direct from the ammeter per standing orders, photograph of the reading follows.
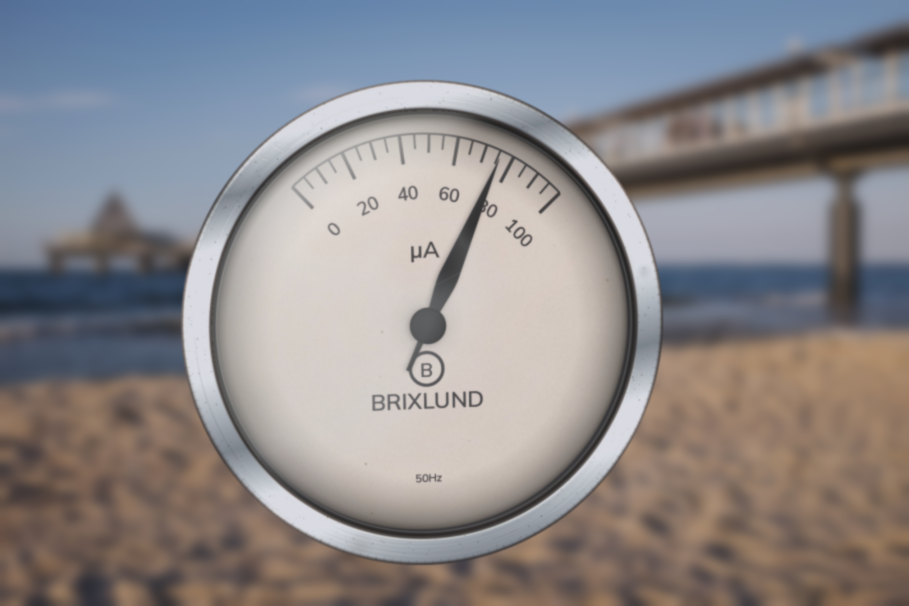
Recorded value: 75 µA
